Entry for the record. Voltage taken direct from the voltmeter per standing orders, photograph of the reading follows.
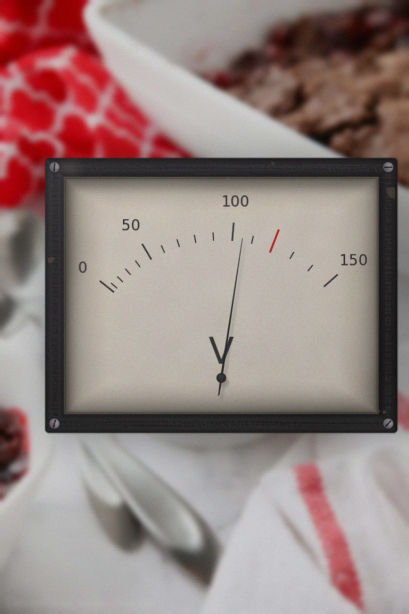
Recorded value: 105 V
